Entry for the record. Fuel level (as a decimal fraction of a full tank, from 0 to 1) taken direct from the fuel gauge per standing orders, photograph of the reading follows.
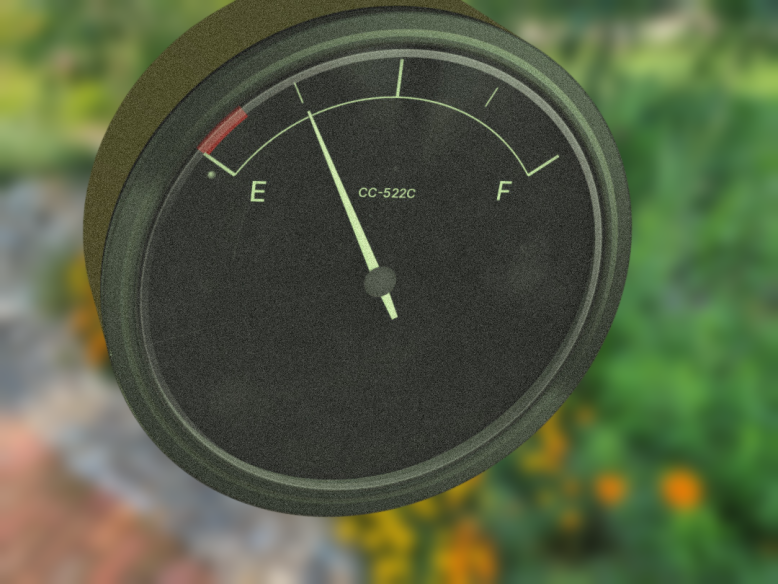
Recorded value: 0.25
